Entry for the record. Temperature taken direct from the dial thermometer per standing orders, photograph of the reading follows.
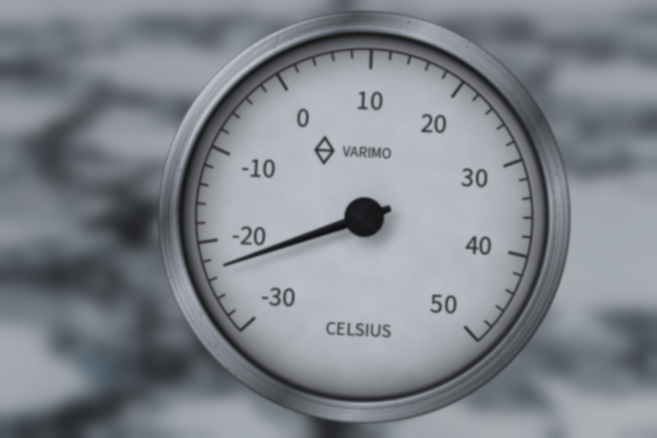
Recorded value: -23 °C
